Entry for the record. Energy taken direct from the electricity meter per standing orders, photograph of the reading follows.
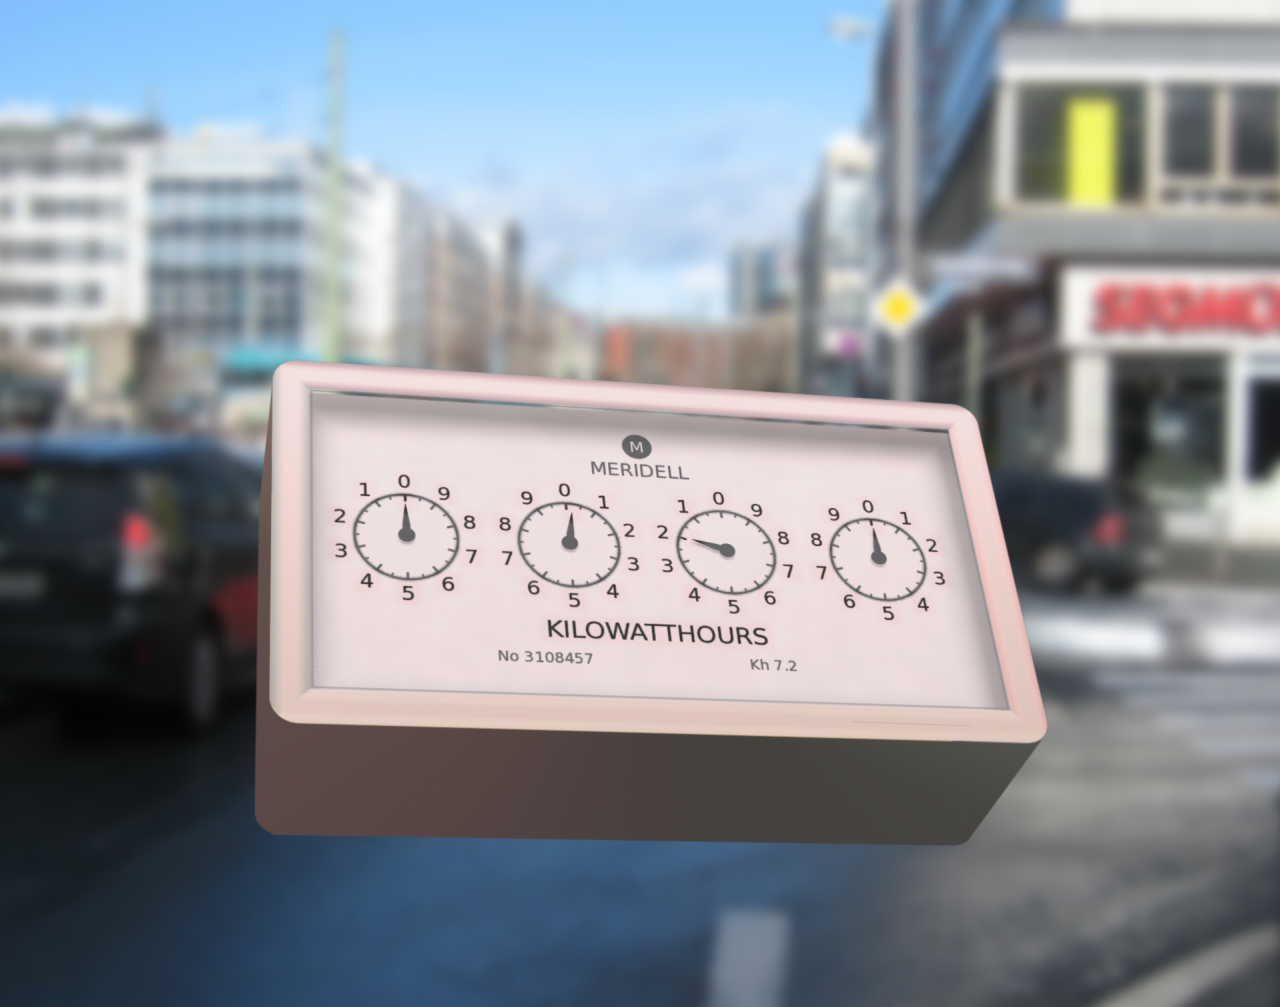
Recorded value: 20 kWh
